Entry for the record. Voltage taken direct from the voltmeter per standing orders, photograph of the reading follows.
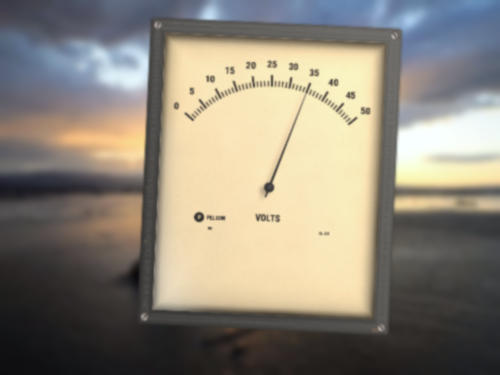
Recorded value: 35 V
